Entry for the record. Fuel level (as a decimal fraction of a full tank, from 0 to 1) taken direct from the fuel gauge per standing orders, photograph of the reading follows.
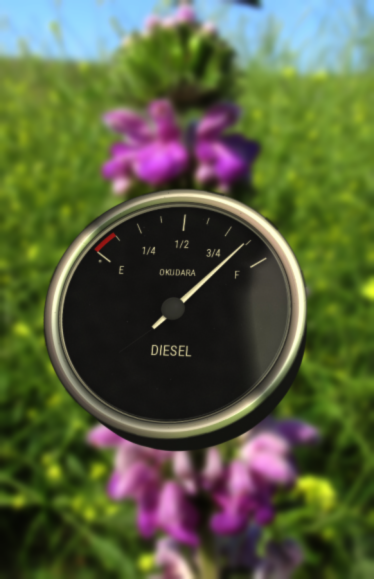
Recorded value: 0.875
